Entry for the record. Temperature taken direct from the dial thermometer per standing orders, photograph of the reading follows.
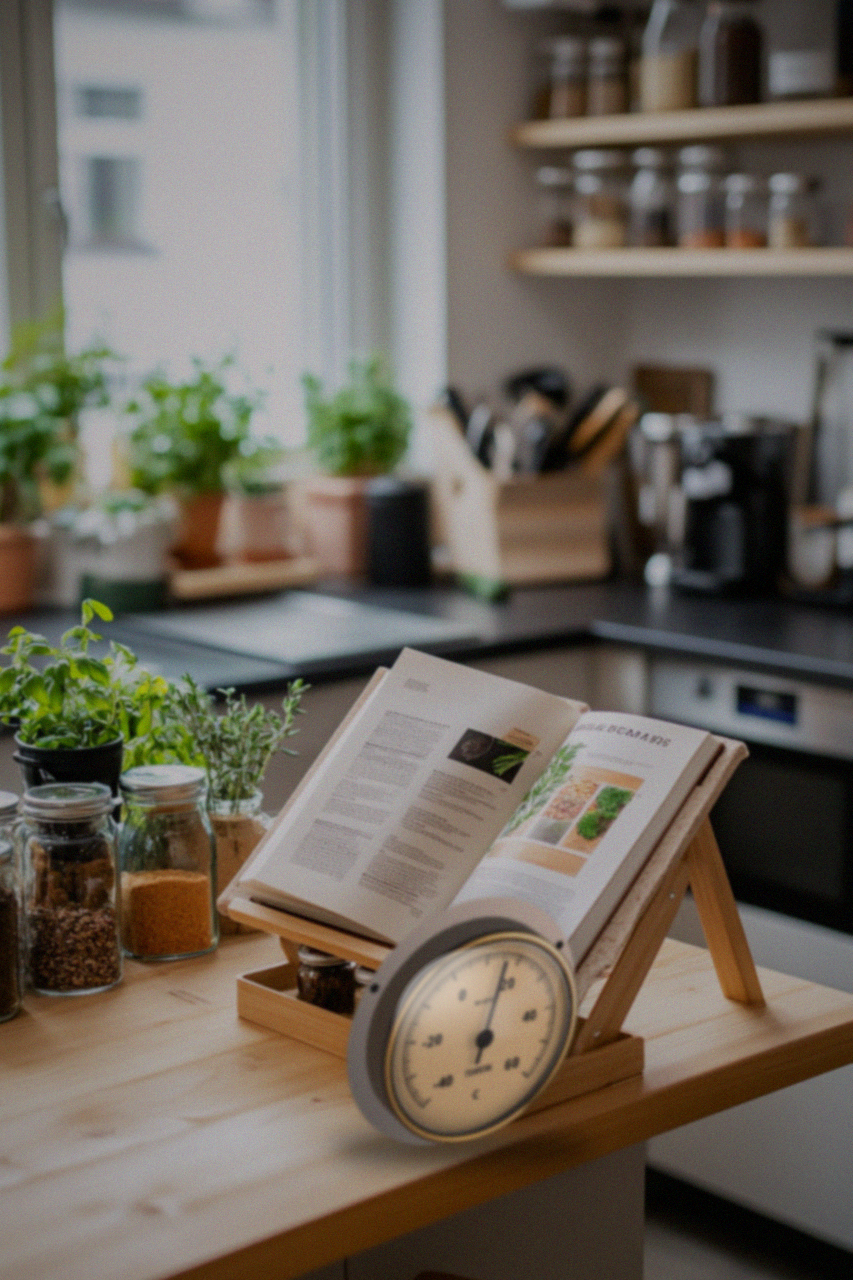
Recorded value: 15 °C
